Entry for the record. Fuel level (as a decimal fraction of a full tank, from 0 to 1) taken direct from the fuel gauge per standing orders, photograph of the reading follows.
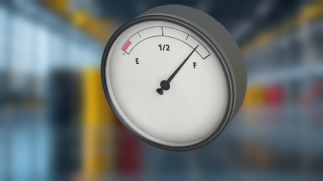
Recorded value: 0.875
